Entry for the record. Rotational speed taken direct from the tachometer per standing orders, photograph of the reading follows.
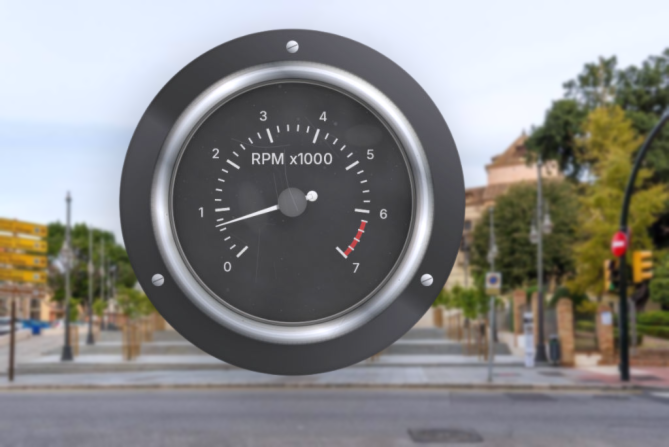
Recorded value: 700 rpm
